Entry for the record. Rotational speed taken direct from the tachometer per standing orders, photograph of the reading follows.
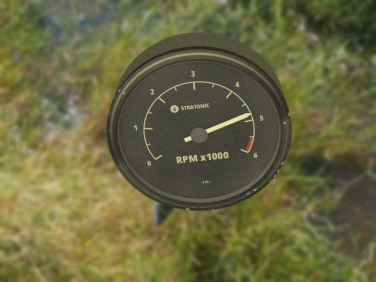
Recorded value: 4750 rpm
